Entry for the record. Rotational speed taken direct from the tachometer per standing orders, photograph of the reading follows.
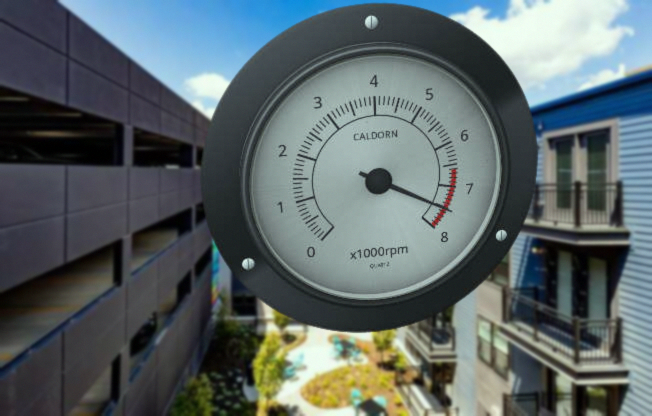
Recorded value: 7500 rpm
